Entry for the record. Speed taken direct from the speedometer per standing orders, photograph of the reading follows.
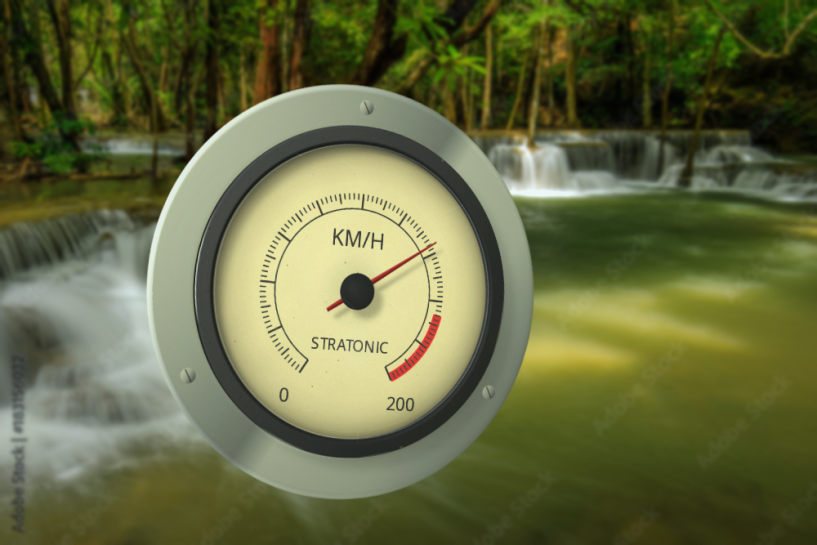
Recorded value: 136 km/h
